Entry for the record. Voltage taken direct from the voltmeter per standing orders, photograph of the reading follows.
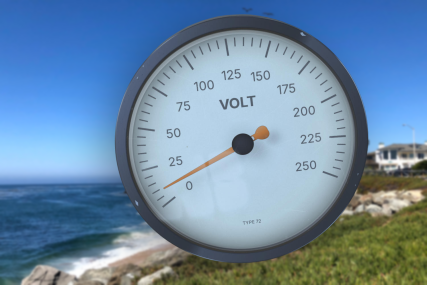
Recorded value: 10 V
